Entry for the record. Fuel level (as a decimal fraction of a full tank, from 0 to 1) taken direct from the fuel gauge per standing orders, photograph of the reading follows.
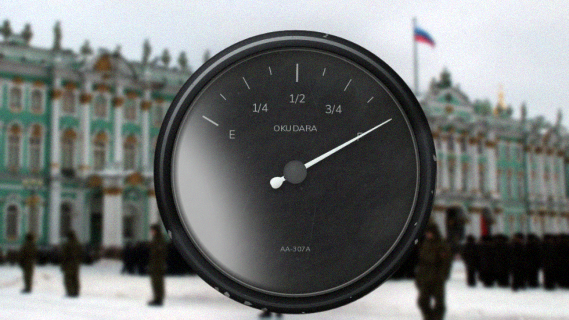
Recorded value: 1
